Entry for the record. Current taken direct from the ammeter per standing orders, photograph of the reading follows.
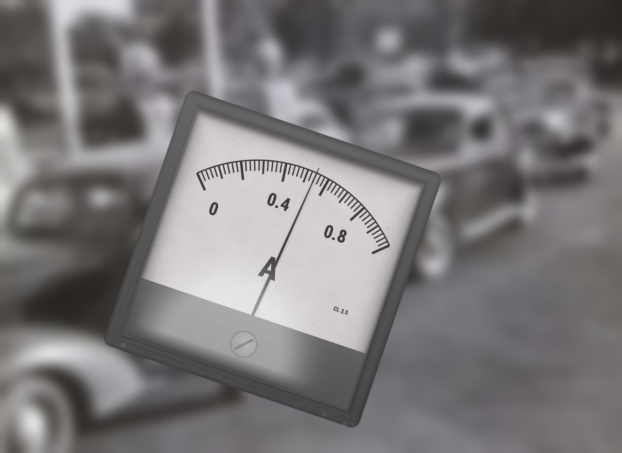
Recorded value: 0.54 A
